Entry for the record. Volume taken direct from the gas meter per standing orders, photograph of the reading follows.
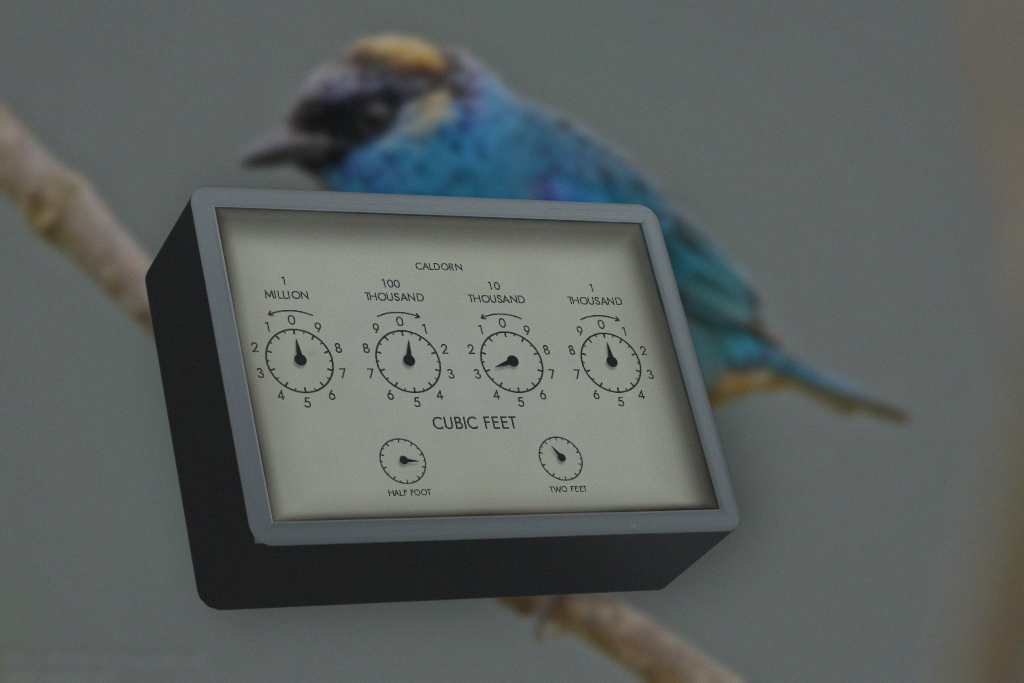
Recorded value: 3000 ft³
